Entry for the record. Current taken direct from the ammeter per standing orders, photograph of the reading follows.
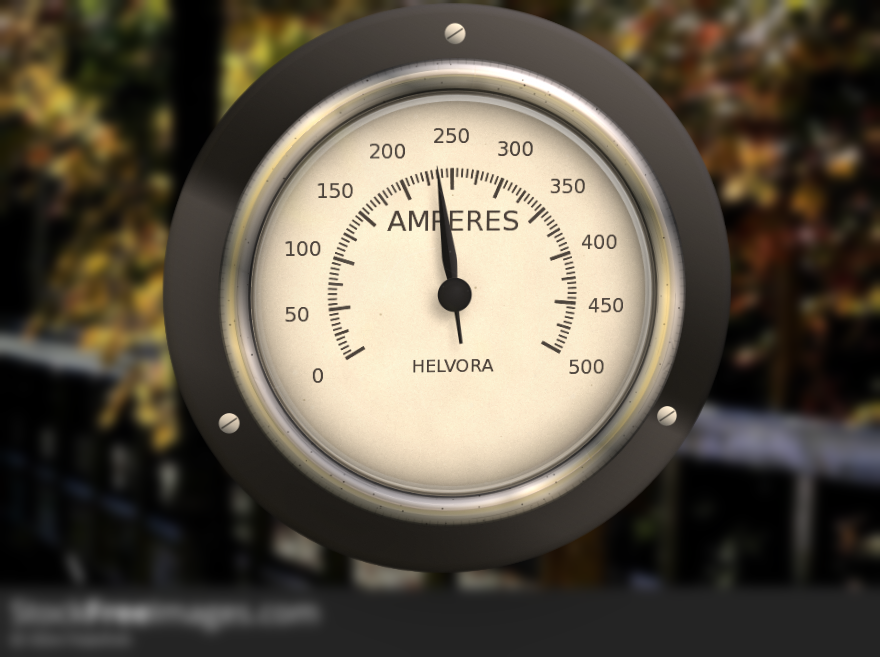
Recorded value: 235 A
